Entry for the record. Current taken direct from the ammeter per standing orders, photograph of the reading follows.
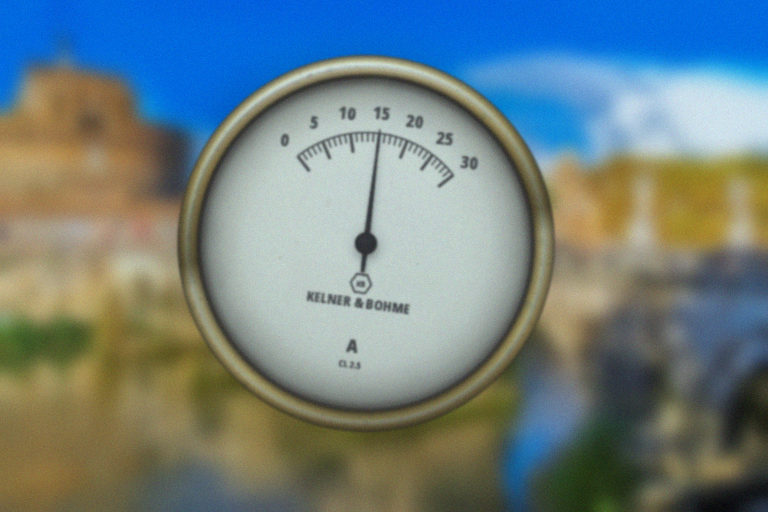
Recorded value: 15 A
